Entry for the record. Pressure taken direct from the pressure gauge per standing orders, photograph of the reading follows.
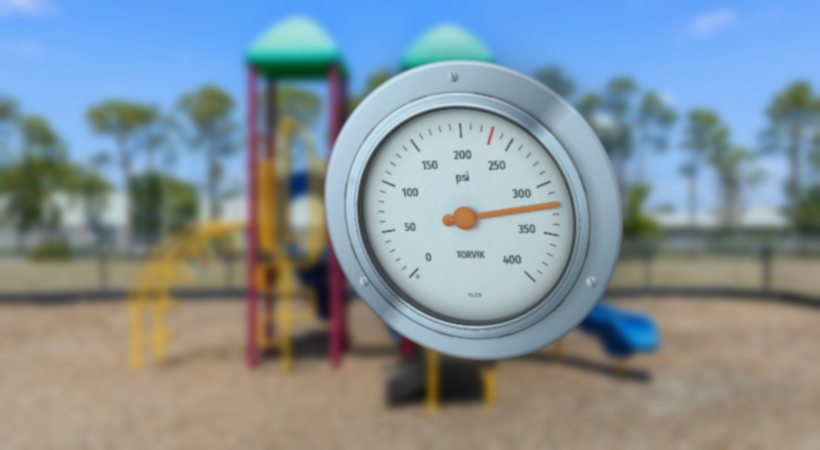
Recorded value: 320 psi
